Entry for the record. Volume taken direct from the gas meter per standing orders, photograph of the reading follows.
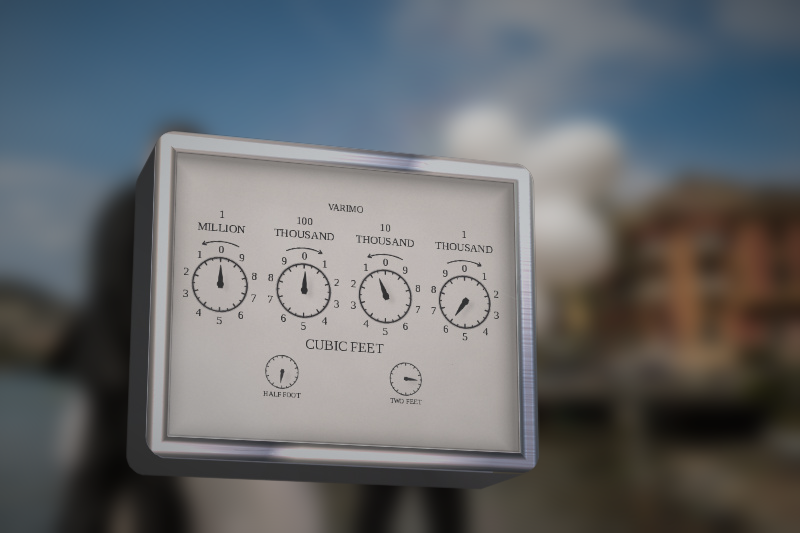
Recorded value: 600 ft³
